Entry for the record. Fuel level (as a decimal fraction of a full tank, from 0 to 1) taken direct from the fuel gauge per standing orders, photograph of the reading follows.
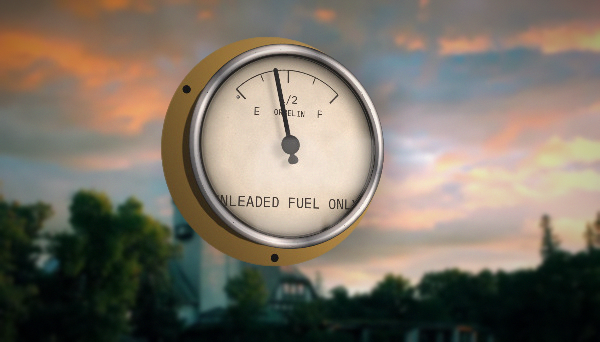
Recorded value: 0.375
